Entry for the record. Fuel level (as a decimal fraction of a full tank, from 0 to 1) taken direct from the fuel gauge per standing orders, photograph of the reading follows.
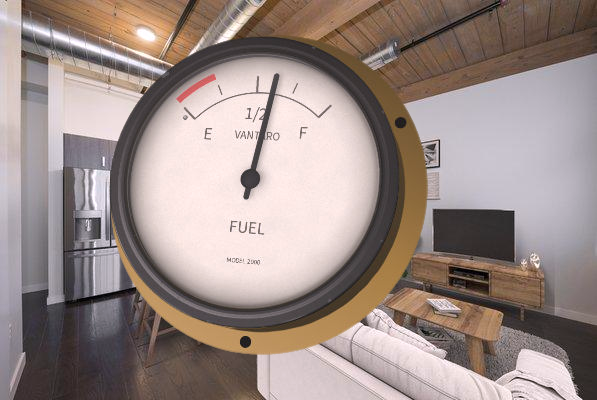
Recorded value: 0.625
